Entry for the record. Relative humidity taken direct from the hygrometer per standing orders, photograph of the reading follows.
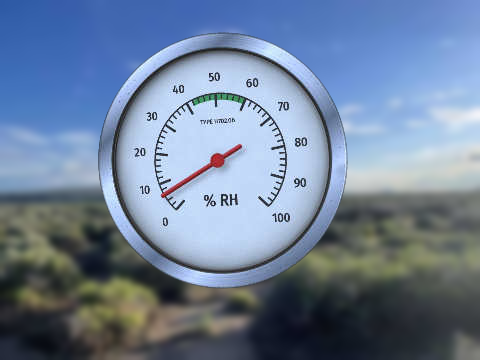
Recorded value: 6 %
